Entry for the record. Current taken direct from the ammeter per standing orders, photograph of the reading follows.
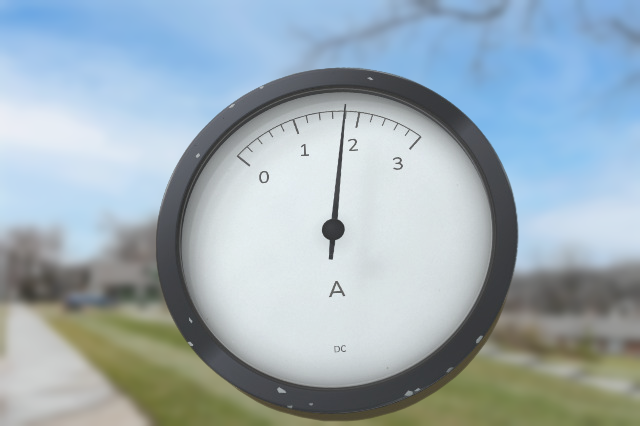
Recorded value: 1.8 A
